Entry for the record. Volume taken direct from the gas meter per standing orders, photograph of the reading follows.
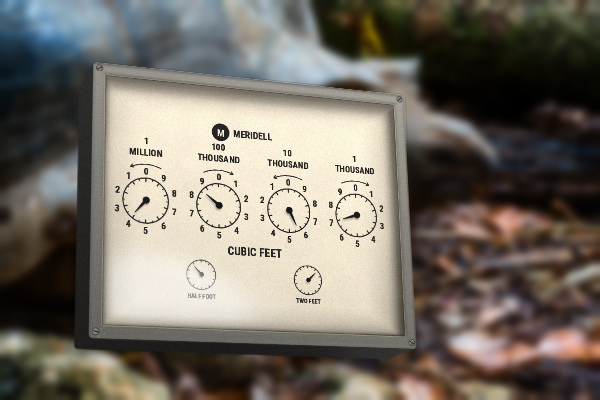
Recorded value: 385700 ft³
